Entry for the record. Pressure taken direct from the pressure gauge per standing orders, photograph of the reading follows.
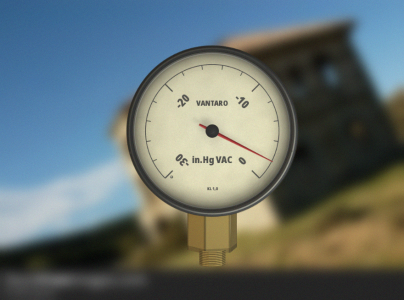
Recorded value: -2 inHg
